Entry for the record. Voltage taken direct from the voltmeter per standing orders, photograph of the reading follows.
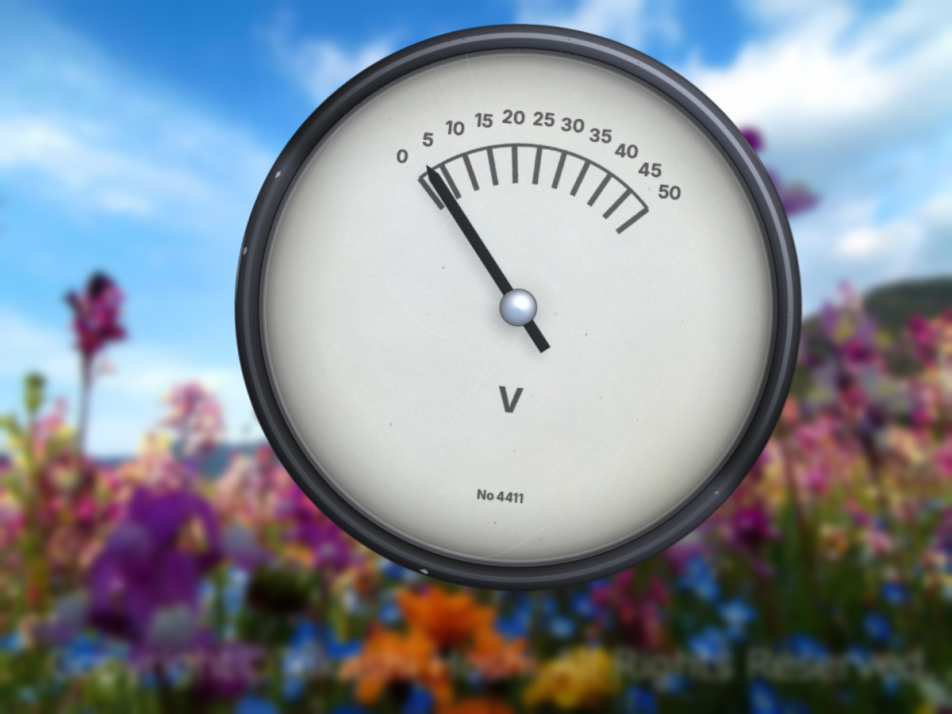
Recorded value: 2.5 V
